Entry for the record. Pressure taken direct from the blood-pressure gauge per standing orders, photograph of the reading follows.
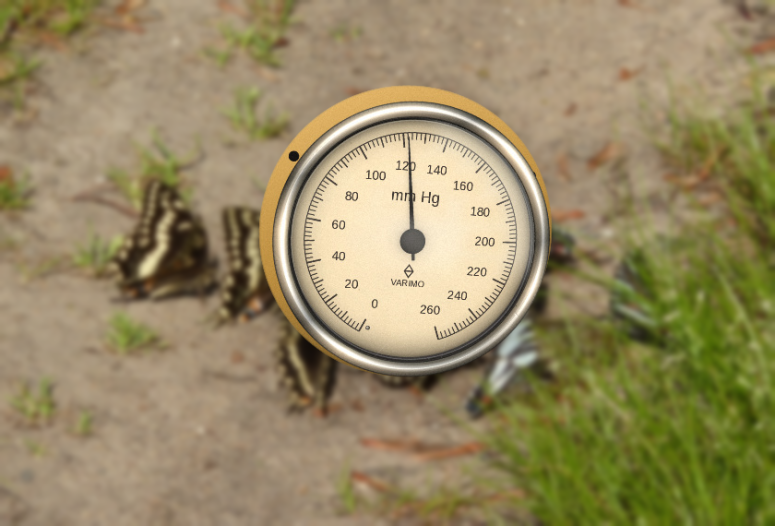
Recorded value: 122 mmHg
